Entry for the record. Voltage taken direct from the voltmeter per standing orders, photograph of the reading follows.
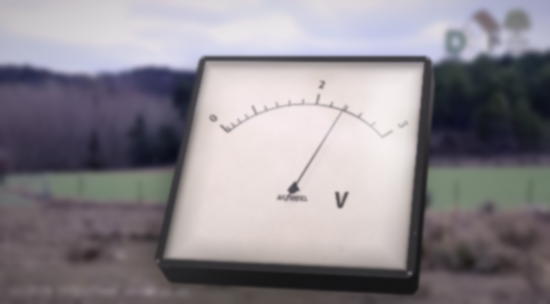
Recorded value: 2.4 V
